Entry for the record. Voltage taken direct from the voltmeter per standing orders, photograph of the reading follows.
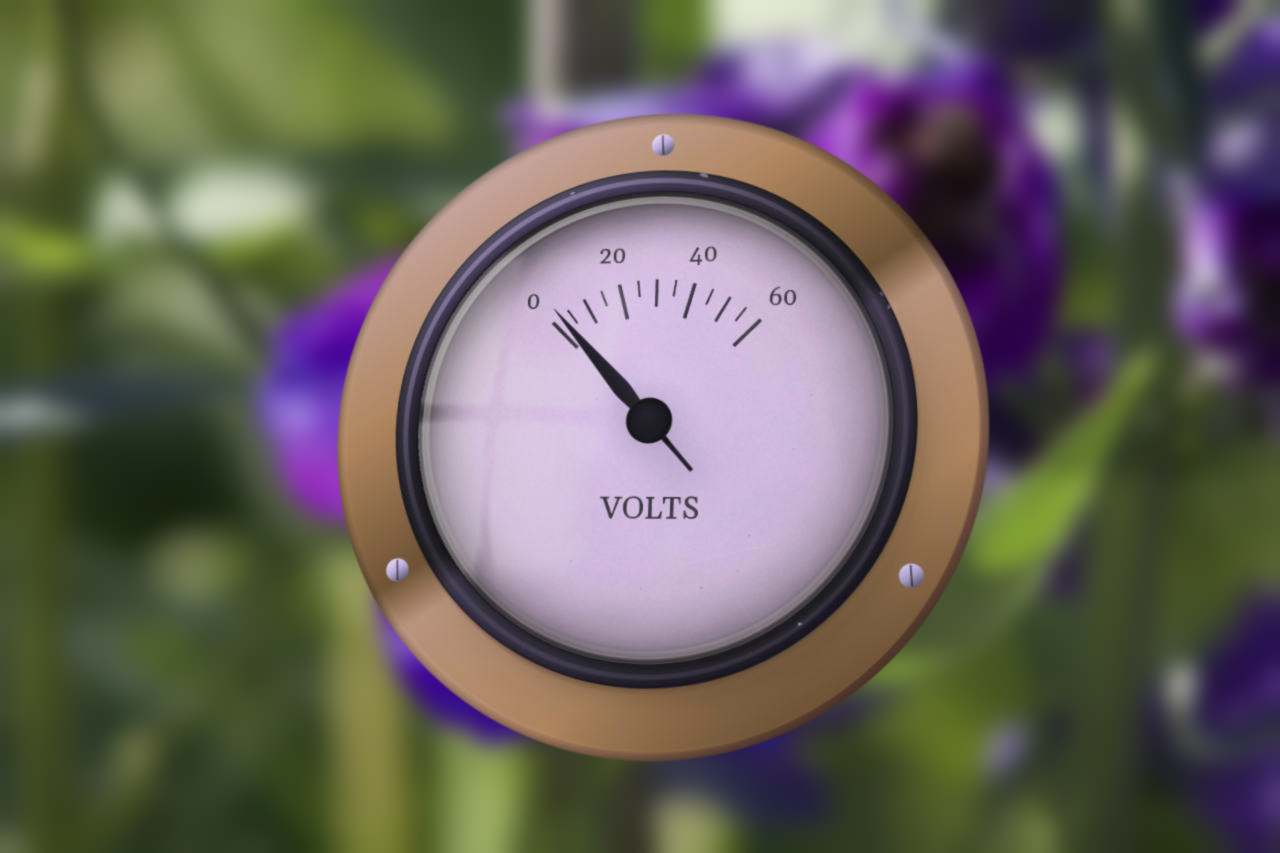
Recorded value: 2.5 V
